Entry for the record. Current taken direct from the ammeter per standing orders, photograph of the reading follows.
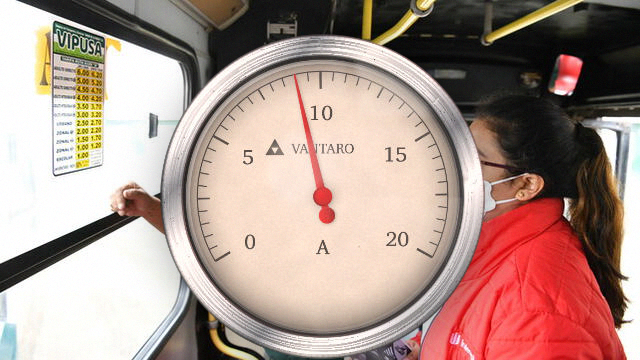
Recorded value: 9 A
